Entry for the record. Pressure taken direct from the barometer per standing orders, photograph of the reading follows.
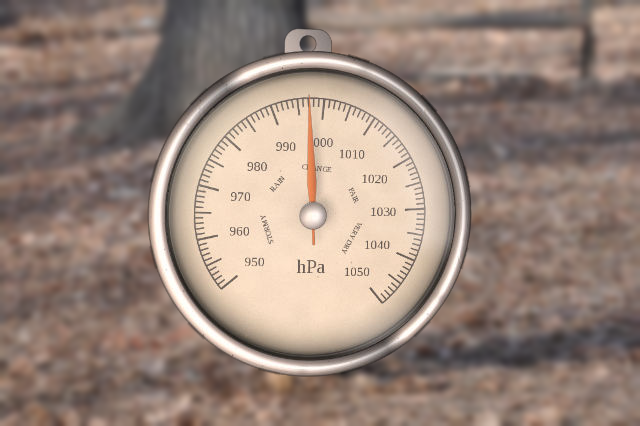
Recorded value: 997 hPa
